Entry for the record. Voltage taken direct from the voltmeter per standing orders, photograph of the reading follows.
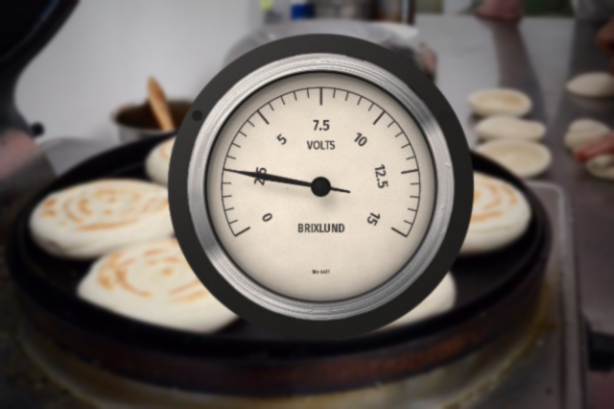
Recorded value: 2.5 V
